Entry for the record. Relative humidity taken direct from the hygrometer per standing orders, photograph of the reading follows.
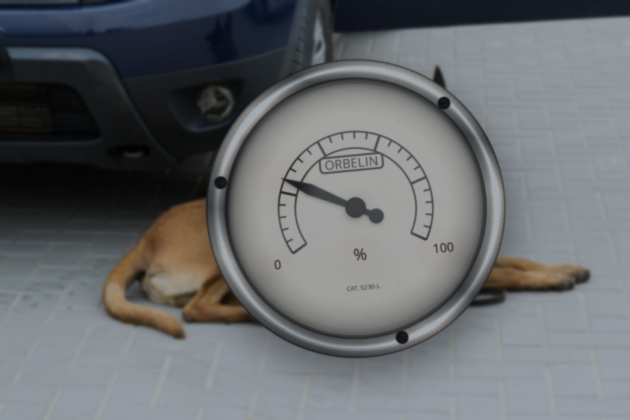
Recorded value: 24 %
